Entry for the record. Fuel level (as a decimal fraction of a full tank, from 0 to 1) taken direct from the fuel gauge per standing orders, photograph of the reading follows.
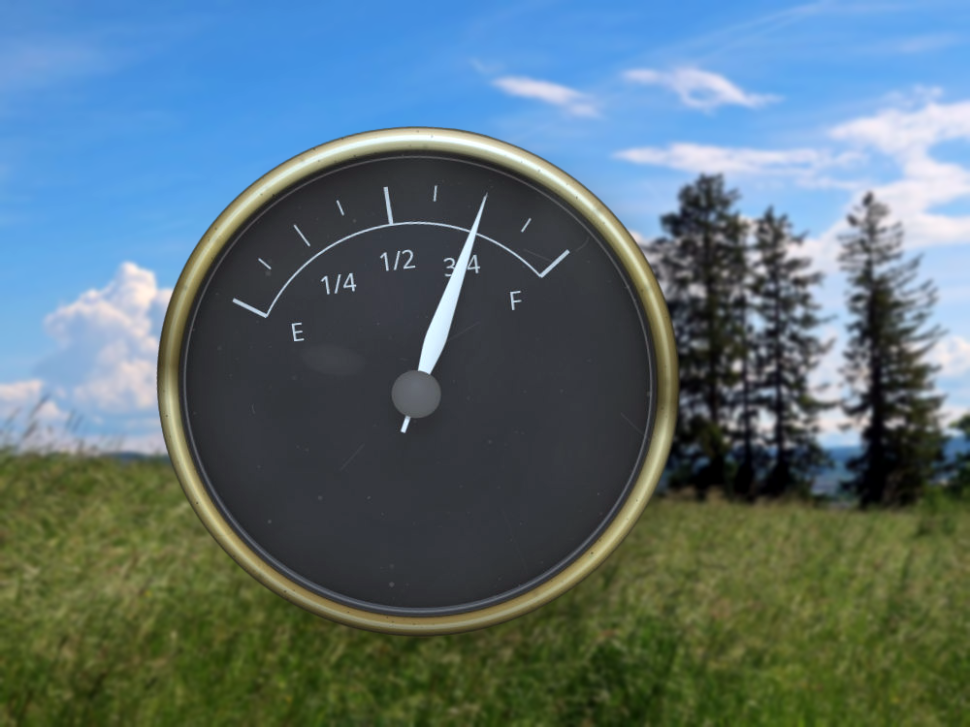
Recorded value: 0.75
